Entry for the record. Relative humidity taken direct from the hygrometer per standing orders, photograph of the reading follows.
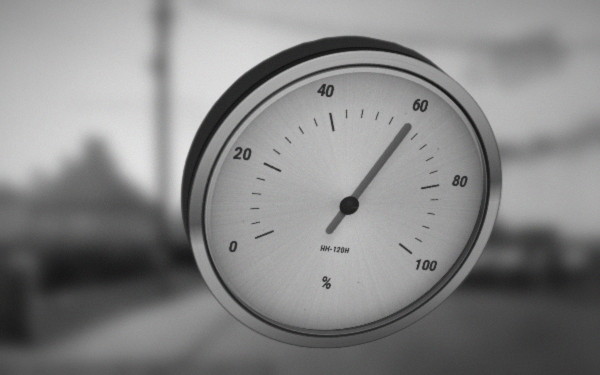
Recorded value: 60 %
